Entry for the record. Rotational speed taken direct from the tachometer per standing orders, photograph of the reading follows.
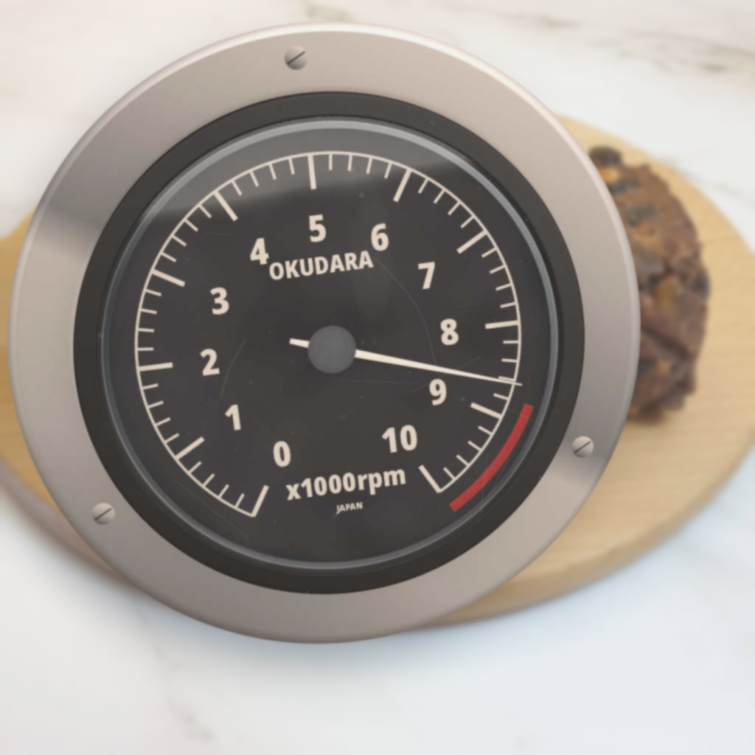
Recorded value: 8600 rpm
